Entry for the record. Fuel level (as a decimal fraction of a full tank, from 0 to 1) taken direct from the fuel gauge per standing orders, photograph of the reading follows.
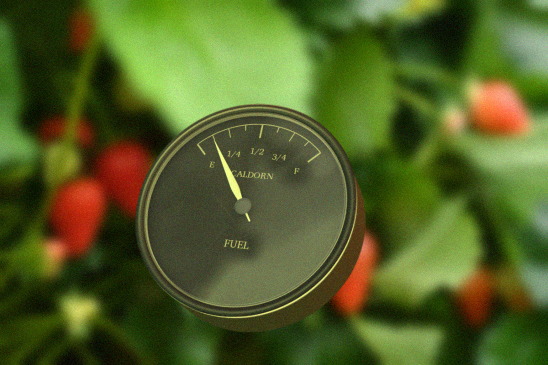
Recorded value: 0.125
